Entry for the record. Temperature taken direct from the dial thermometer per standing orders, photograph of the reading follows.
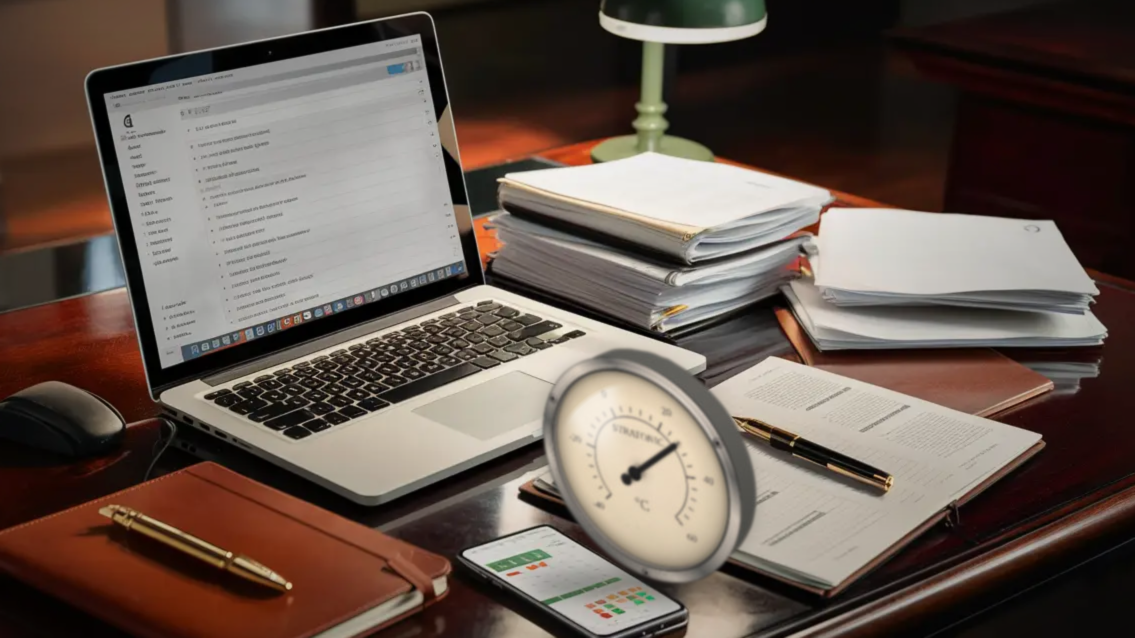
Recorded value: 28 °C
